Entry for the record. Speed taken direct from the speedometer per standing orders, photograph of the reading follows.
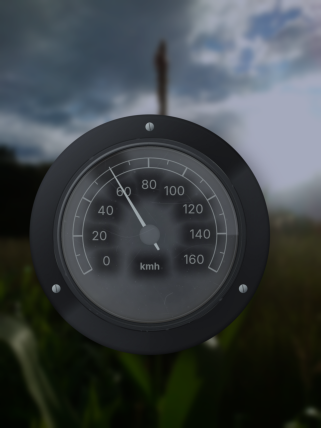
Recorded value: 60 km/h
